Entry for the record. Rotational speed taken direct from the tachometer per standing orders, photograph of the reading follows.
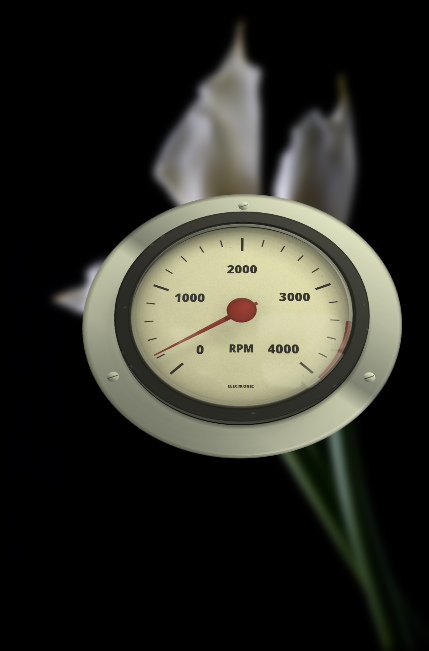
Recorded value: 200 rpm
